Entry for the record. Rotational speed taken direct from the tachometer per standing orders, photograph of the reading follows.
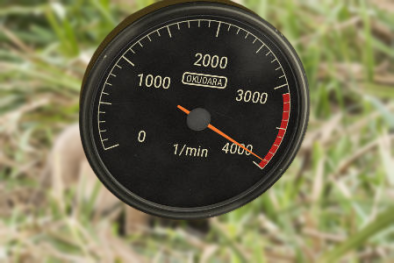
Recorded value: 3900 rpm
